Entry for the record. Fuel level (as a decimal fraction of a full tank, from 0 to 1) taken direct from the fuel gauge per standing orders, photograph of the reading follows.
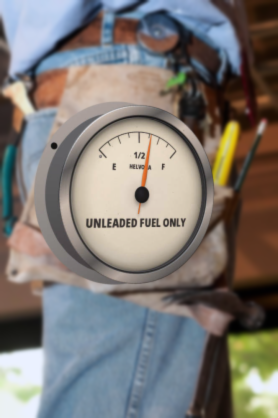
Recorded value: 0.625
